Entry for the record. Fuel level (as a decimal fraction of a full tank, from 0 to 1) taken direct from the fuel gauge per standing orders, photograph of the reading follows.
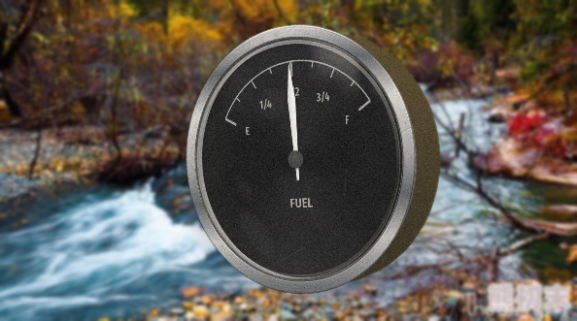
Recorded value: 0.5
